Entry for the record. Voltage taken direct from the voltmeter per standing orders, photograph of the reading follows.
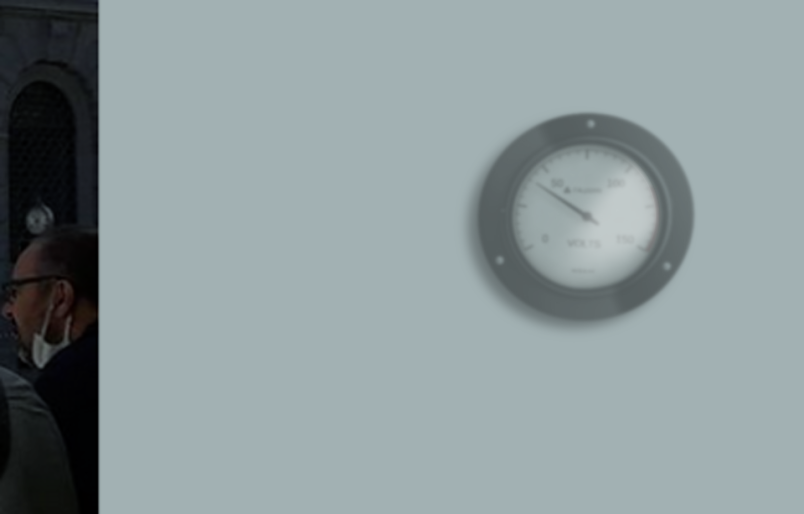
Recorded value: 40 V
